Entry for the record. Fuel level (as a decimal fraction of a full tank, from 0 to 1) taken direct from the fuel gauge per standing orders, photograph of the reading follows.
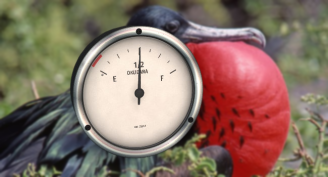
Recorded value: 0.5
